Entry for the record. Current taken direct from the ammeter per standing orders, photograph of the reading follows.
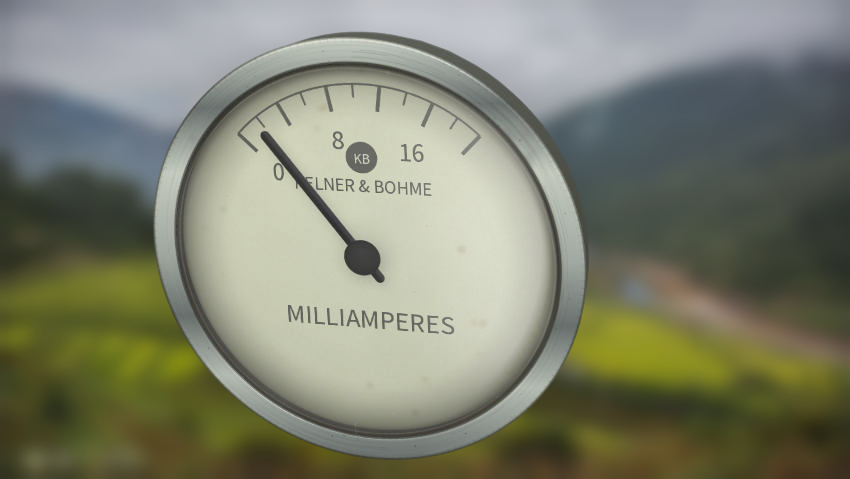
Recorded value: 2 mA
